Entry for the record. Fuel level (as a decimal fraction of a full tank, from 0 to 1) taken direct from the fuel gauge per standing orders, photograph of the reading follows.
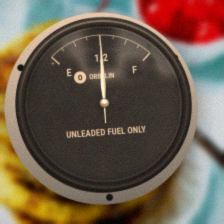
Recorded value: 0.5
